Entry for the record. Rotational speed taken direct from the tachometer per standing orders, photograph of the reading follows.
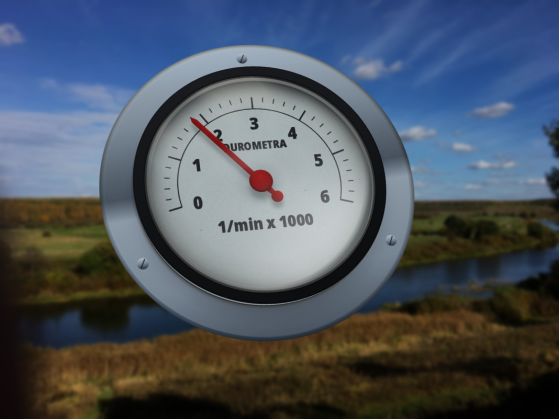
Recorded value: 1800 rpm
